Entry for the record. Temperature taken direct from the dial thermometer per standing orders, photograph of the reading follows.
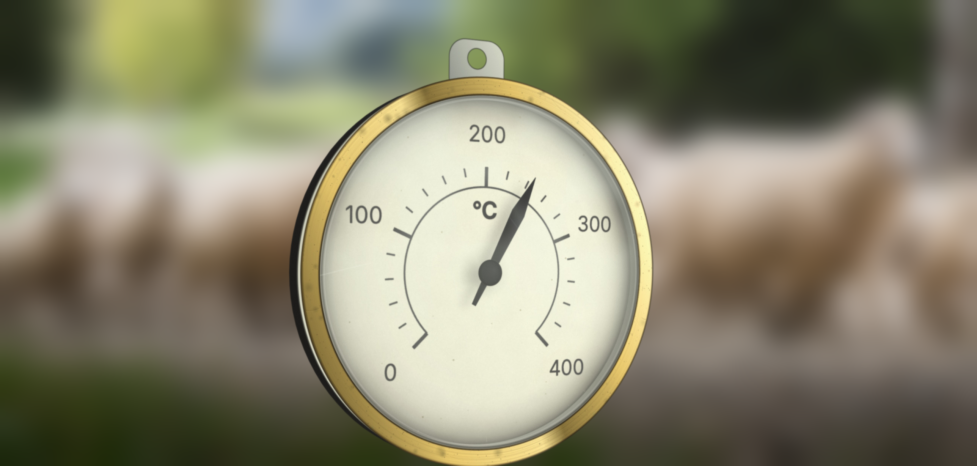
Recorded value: 240 °C
